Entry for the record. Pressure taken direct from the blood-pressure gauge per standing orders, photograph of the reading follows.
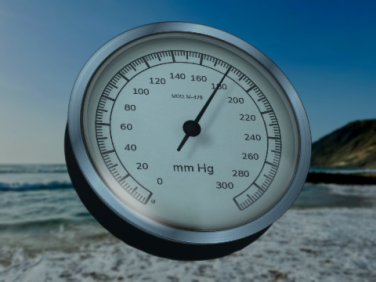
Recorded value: 180 mmHg
